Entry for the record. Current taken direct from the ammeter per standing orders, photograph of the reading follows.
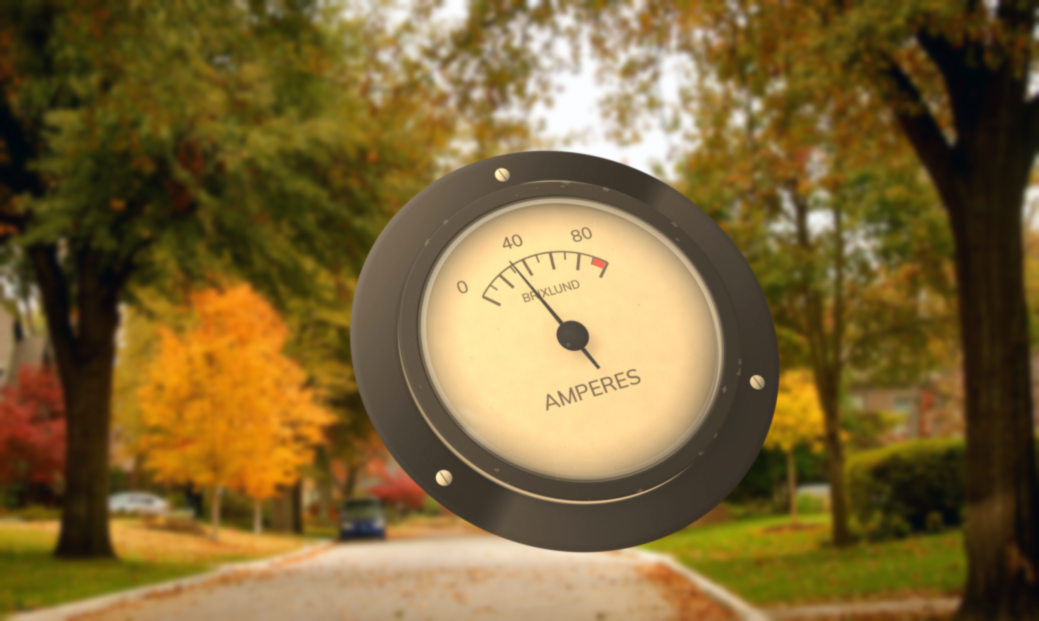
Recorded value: 30 A
